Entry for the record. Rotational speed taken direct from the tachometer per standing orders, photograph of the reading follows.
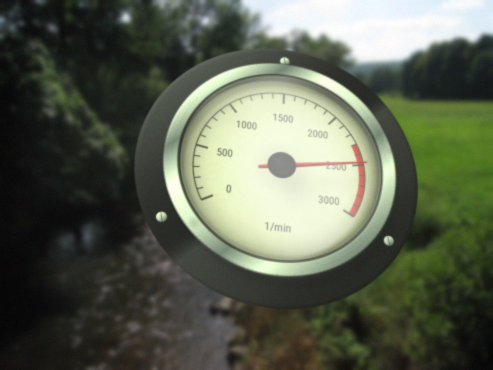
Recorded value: 2500 rpm
